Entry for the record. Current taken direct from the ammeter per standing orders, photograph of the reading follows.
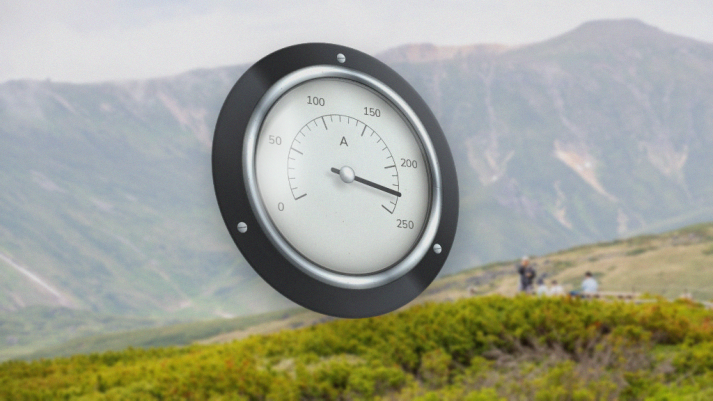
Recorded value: 230 A
